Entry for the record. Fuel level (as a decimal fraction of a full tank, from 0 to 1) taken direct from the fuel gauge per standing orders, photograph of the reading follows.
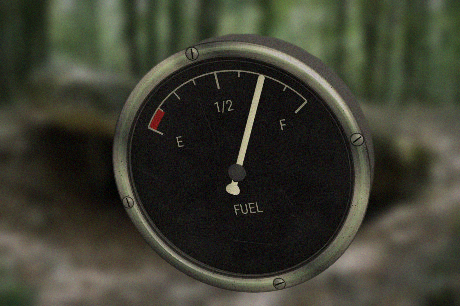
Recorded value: 0.75
